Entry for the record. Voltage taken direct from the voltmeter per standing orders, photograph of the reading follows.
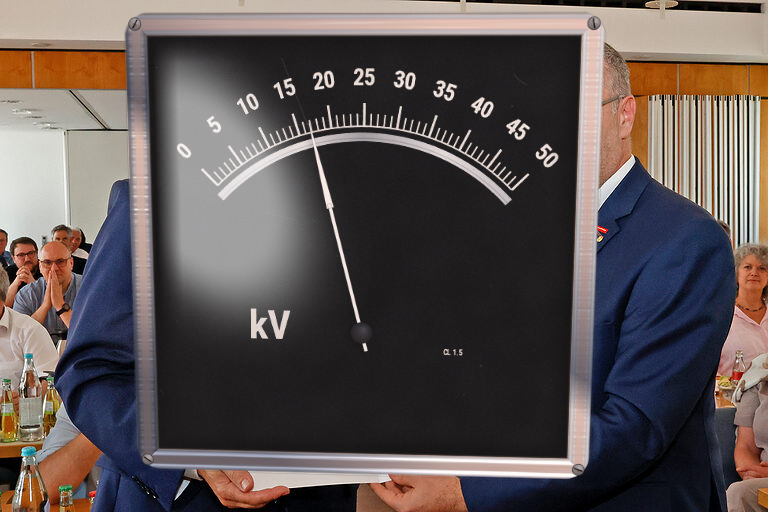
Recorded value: 17 kV
